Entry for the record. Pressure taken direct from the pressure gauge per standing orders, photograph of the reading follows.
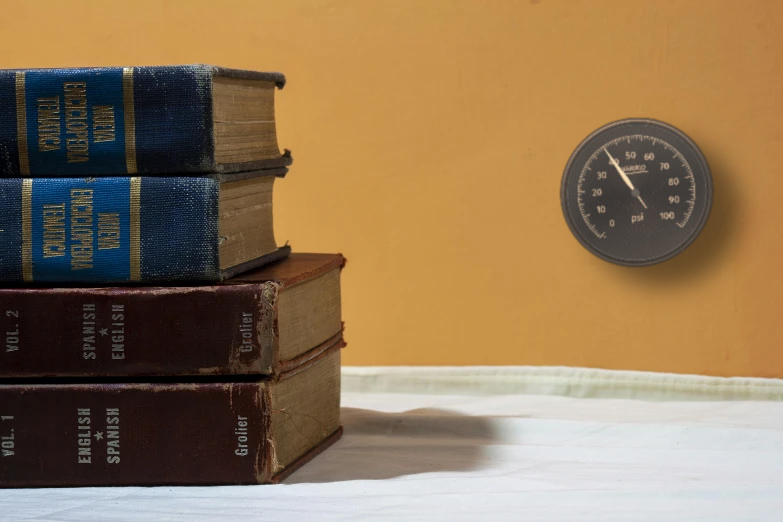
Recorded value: 40 psi
